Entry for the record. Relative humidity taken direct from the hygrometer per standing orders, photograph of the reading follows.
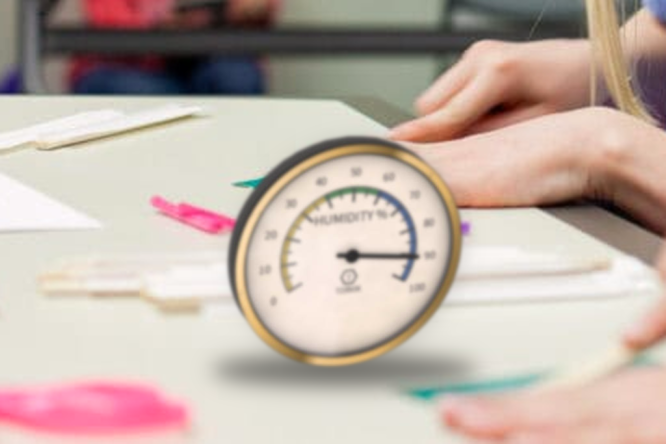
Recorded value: 90 %
